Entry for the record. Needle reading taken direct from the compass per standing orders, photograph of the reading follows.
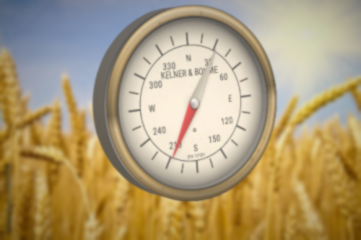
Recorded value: 210 °
